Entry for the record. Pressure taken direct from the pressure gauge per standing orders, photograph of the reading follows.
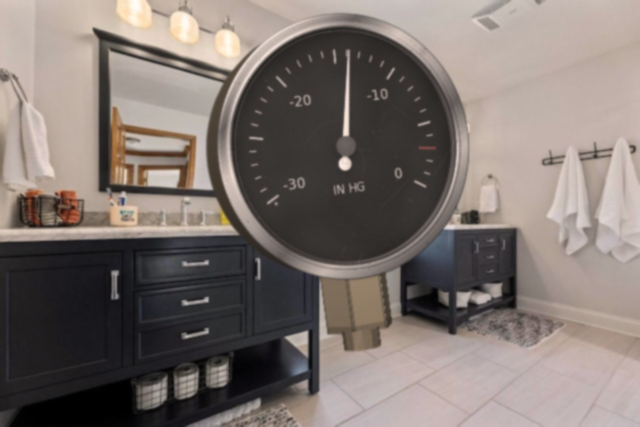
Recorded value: -14 inHg
